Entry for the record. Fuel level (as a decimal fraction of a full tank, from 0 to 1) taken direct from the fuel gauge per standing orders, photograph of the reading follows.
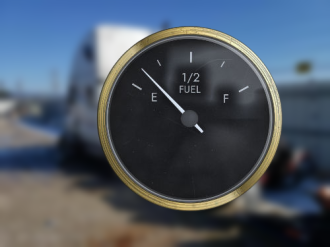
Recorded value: 0.125
